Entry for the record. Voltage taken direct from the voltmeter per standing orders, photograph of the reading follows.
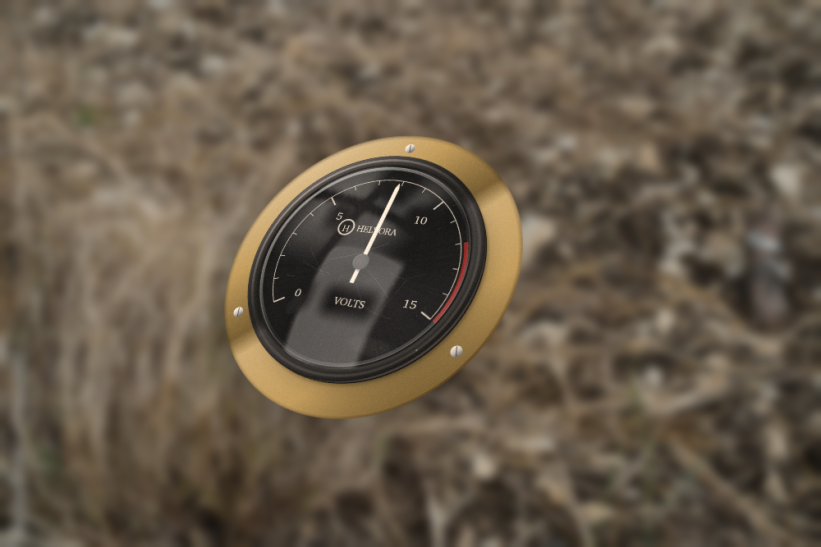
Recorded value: 8 V
